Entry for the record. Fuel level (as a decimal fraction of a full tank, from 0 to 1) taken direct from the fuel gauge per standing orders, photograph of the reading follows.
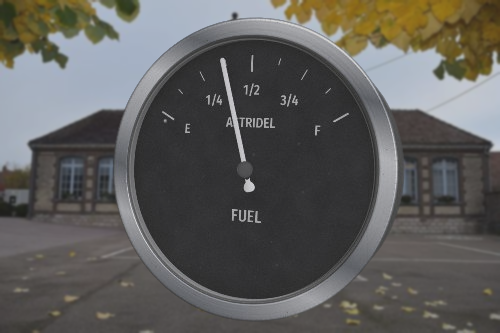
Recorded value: 0.375
